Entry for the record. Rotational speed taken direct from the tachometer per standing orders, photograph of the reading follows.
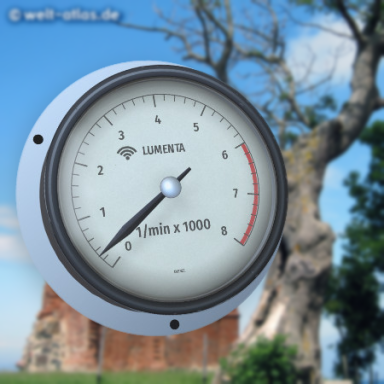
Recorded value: 300 rpm
